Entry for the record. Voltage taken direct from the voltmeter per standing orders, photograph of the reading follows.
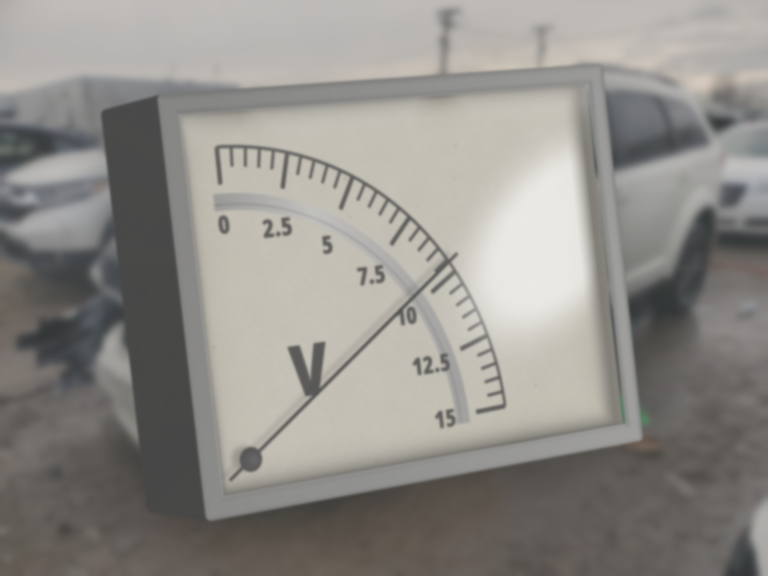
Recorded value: 9.5 V
